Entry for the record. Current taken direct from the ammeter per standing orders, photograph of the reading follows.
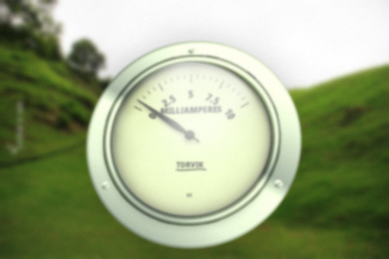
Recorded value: 0.5 mA
